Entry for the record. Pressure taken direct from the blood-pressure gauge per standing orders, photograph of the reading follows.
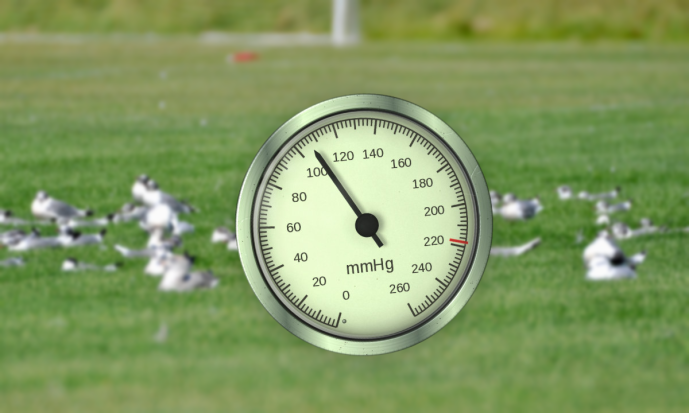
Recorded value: 106 mmHg
